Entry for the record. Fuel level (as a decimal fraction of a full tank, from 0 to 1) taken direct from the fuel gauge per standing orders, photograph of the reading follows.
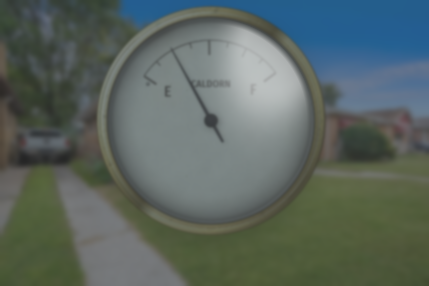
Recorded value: 0.25
